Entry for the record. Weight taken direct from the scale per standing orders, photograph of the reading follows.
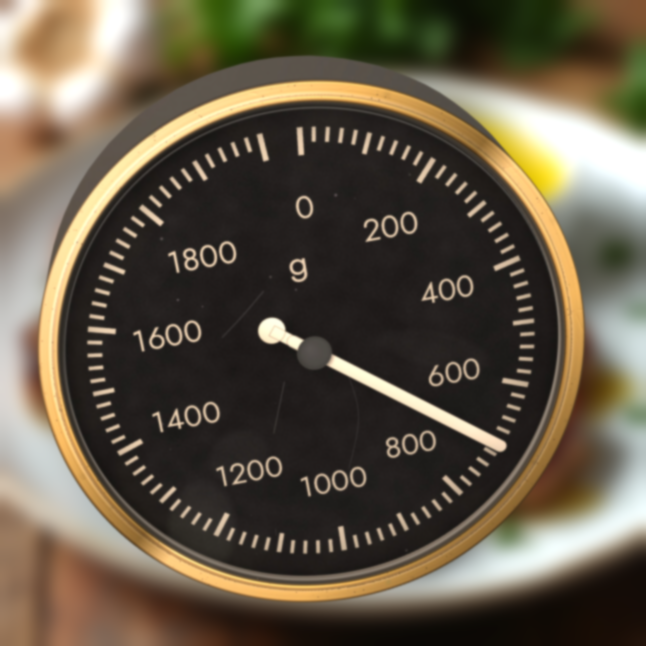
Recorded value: 700 g
